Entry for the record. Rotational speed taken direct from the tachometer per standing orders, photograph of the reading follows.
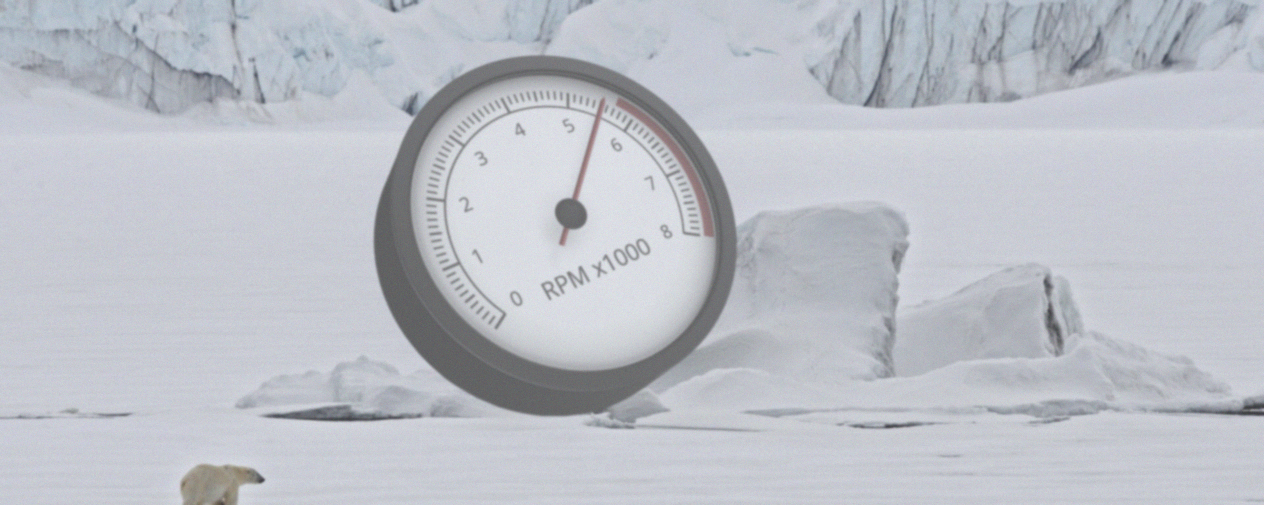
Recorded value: 5500 rpm
